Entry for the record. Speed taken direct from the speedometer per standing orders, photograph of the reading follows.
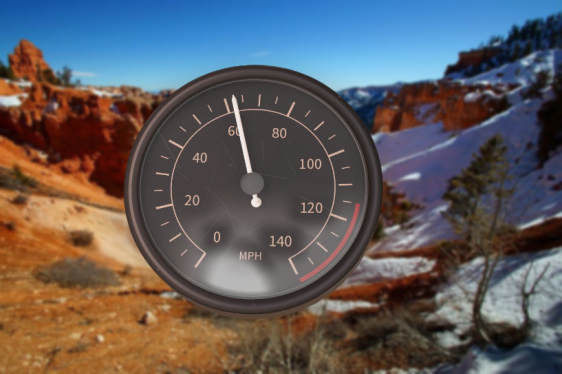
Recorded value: 62.5 mph
